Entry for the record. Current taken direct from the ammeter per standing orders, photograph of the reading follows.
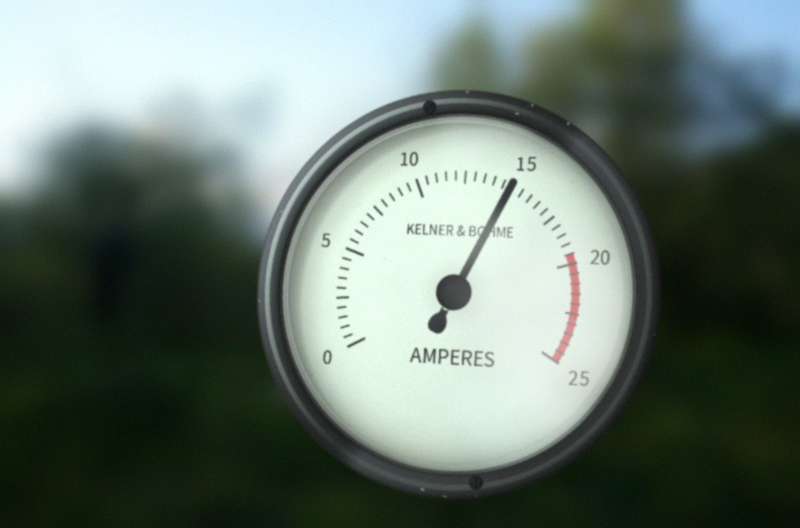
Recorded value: 15 A
